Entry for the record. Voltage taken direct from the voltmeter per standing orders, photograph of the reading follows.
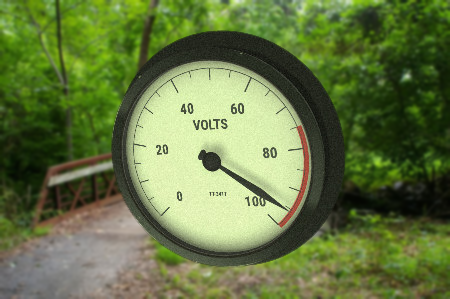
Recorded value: 95 V
